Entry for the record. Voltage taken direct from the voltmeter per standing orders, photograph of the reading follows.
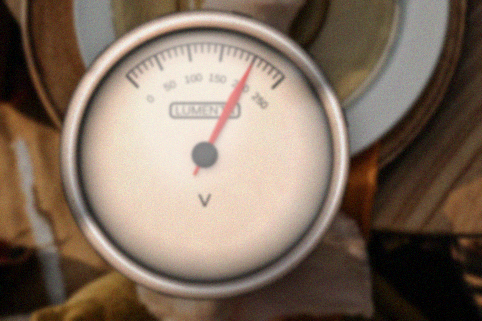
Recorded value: 200 V
